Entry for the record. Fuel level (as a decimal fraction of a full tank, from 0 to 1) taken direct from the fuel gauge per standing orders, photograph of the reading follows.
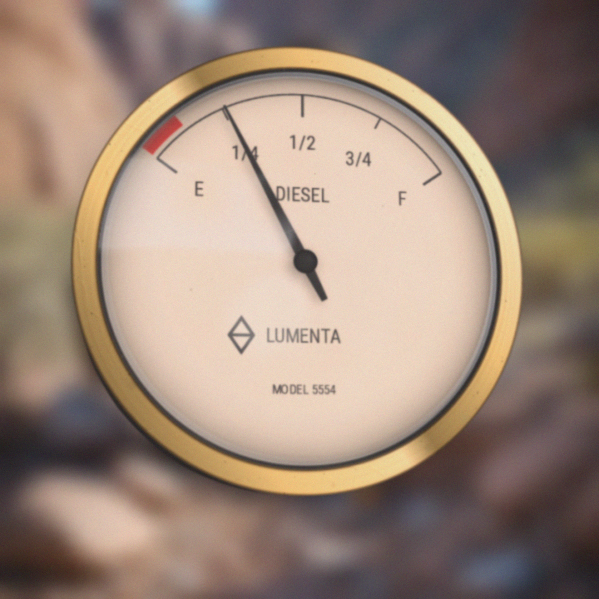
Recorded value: 0.25
